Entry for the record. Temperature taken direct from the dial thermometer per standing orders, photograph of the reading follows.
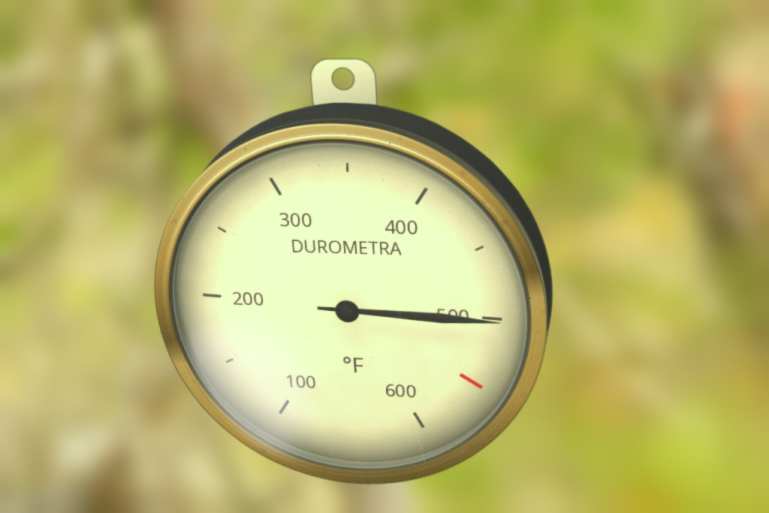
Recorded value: 500 °F
